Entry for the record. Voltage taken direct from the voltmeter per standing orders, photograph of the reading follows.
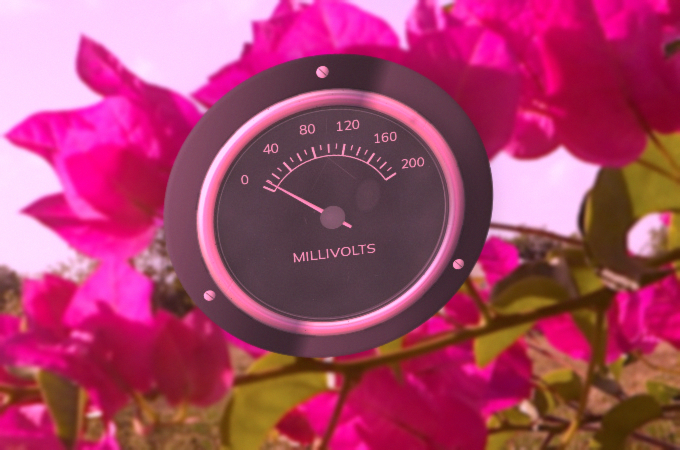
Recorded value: 10 mV
